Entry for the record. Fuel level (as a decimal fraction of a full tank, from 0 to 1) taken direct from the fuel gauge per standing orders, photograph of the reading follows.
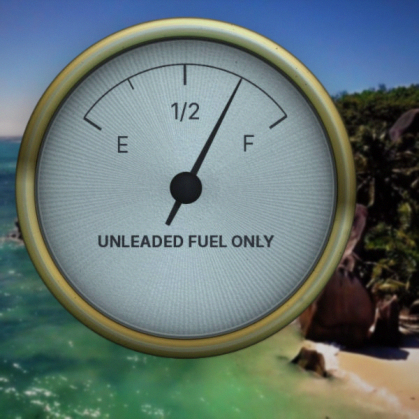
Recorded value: 0.75
